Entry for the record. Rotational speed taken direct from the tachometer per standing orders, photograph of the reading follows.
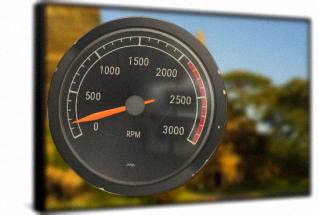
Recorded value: 150 rpm
